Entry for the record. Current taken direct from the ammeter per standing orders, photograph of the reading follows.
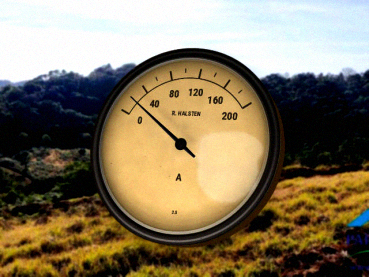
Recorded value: 20 A
